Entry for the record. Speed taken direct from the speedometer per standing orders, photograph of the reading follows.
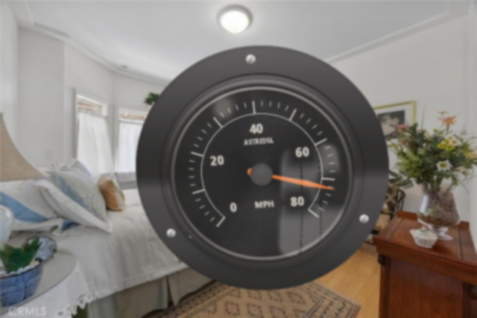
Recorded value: 72 mph
